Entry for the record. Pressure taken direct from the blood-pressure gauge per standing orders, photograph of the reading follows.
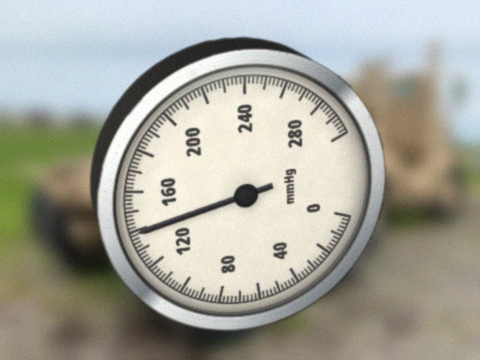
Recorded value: 140 mmHg
